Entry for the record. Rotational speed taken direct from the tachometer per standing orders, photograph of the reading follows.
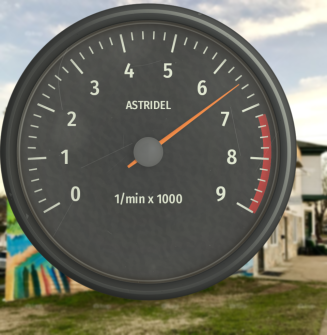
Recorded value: 6500 rpm
